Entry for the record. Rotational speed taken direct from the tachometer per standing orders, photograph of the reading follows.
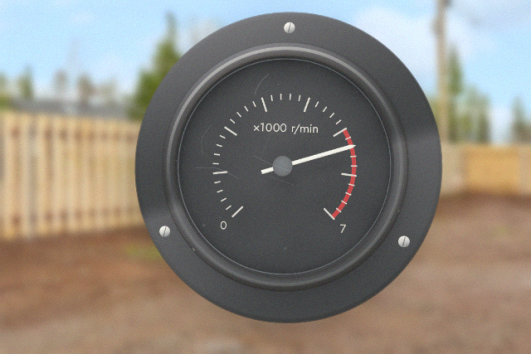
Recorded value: 5400 rpm
